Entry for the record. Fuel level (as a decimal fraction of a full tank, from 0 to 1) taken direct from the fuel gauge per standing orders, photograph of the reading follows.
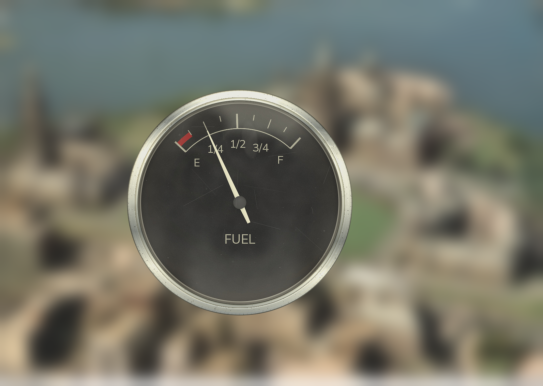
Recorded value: 0.25
